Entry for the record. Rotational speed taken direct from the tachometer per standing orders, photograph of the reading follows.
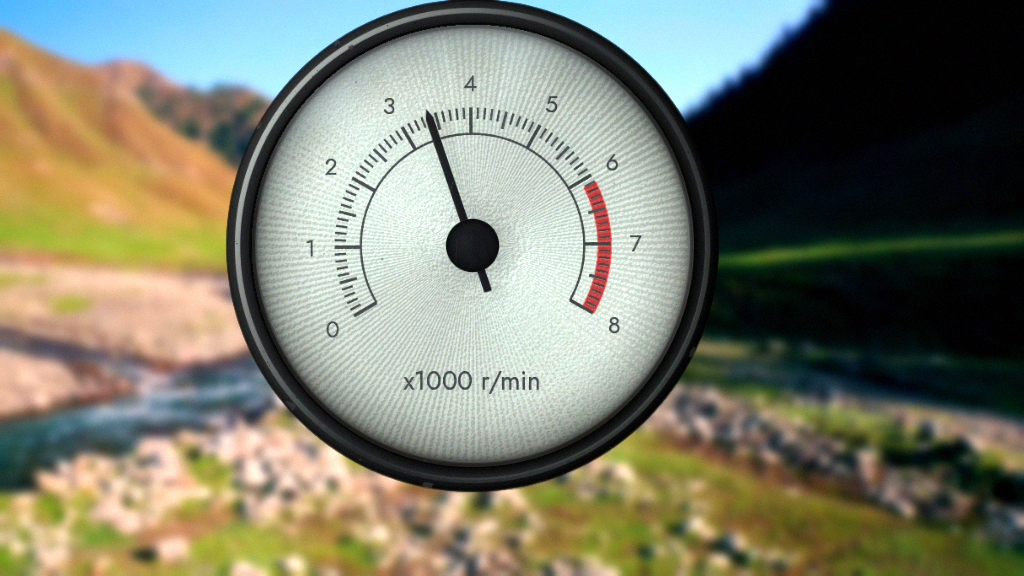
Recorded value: 3400 rpm
